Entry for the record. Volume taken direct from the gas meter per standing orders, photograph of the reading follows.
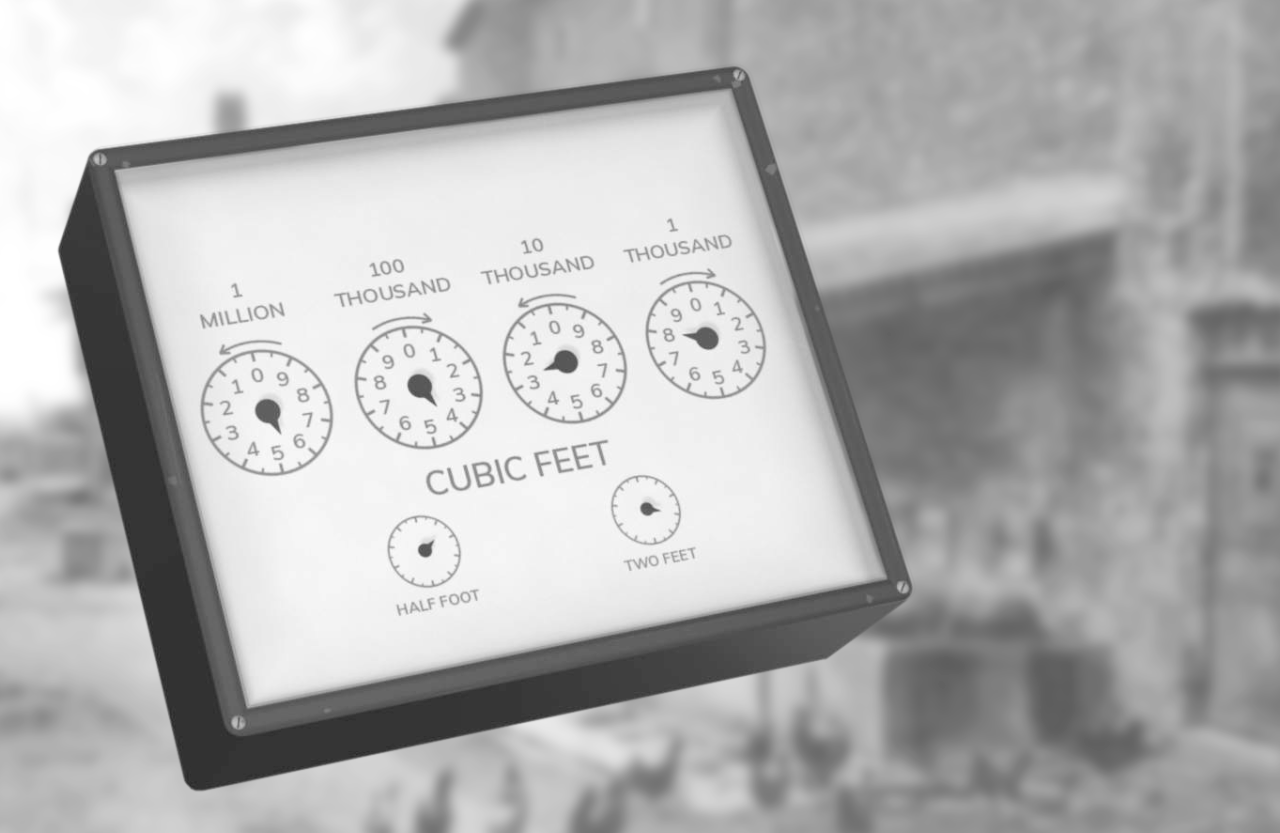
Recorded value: 542800 ft³
